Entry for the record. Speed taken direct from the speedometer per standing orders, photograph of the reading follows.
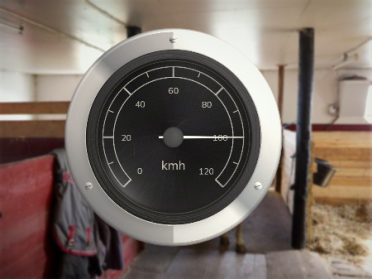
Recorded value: 100 km/h
